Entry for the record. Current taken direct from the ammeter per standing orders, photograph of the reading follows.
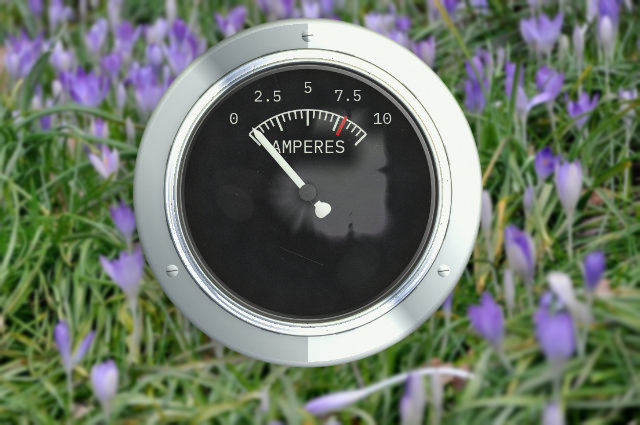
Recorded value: 0.5 A
